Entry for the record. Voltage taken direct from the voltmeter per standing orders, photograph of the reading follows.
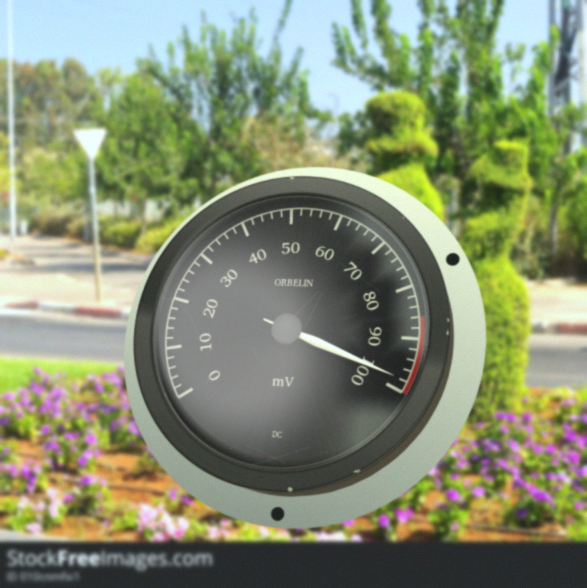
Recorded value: 98 mV
